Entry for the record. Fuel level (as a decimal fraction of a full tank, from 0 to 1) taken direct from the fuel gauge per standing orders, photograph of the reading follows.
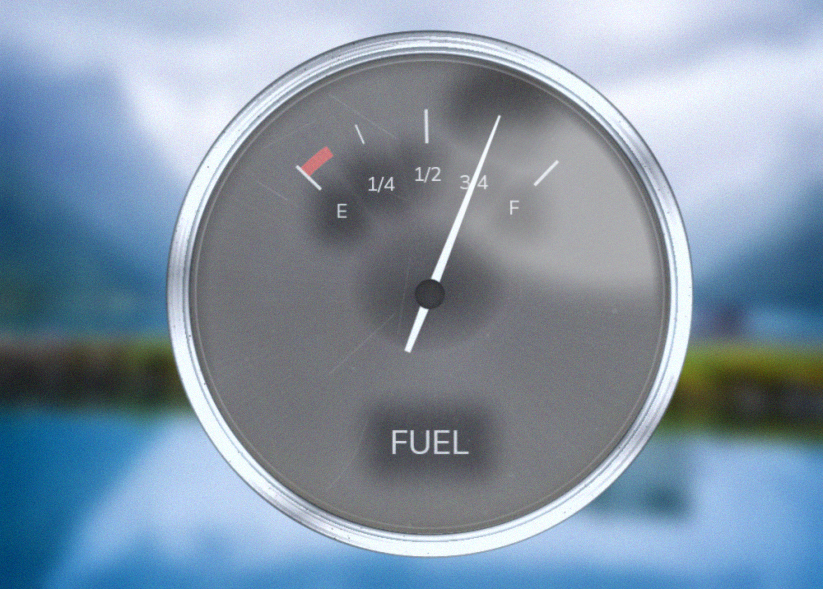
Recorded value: 0.75
